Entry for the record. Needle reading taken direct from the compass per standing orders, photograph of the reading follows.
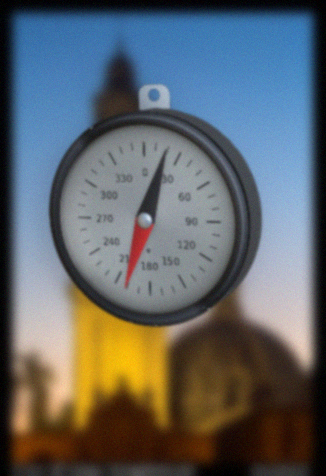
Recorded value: 200 °
